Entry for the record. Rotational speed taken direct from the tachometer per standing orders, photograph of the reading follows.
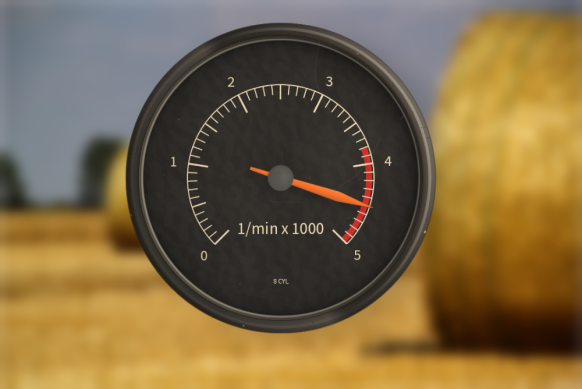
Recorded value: 4500 rpm
